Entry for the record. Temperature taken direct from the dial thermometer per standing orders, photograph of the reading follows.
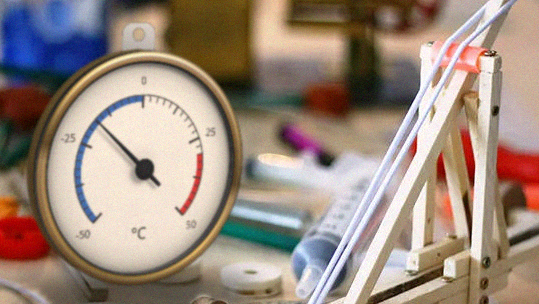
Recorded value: -17.5 °C
